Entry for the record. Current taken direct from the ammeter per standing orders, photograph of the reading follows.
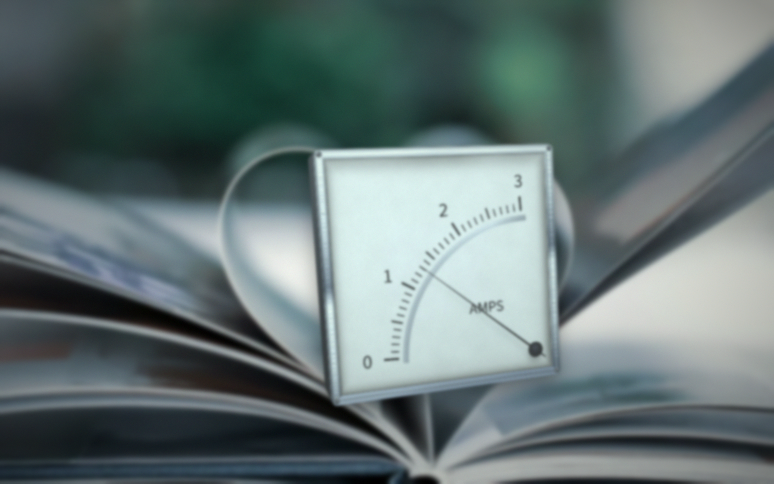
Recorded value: 1.3 A
